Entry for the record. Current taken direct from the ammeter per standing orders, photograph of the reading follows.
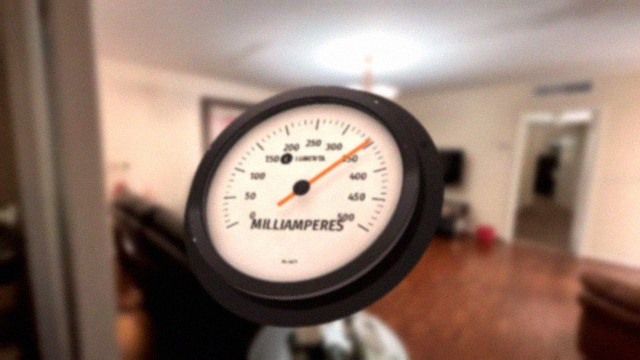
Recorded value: 350 mA
